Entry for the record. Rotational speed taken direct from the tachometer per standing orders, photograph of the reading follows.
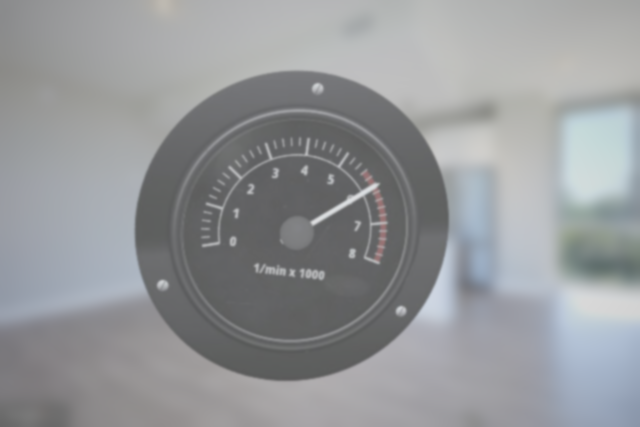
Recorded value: 6000 rpm
